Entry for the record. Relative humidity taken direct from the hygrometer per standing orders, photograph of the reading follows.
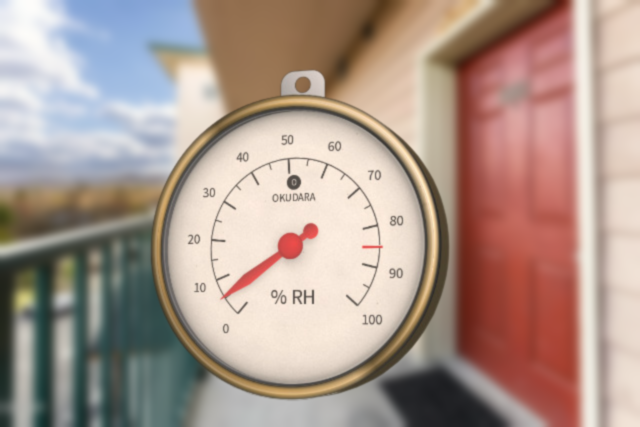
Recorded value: 5 %
